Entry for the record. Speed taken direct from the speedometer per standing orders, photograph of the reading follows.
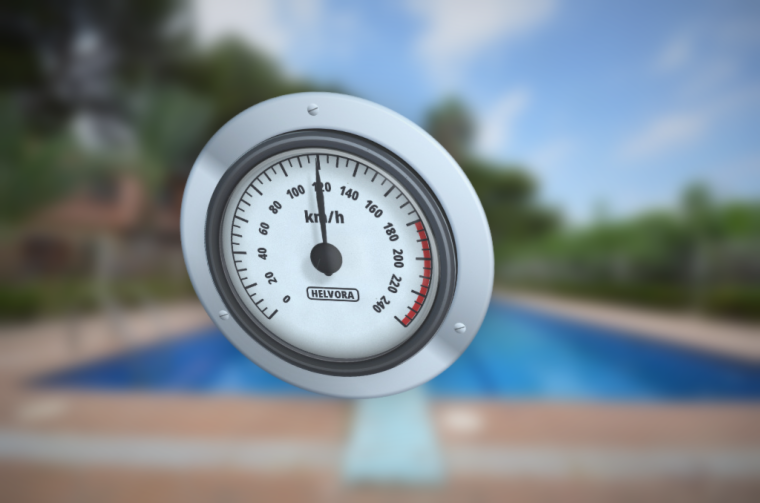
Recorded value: 120 km/h
